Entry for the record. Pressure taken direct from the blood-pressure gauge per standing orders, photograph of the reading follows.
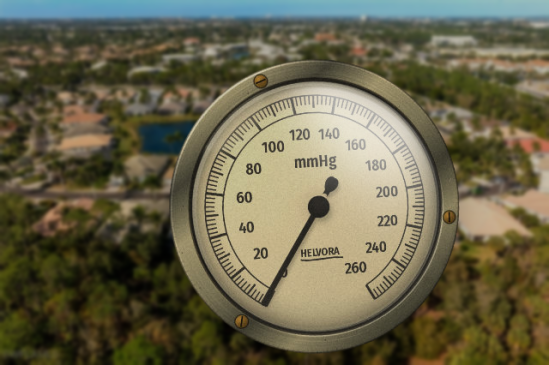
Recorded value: 2 mmHg
